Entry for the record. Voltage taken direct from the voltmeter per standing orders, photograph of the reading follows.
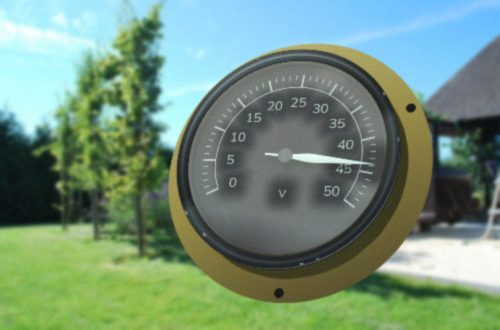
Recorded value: 44 V
